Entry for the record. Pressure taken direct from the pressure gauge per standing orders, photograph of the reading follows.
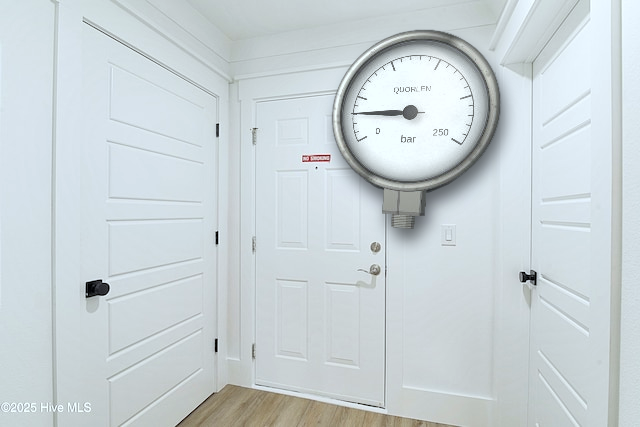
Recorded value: 30 bar
